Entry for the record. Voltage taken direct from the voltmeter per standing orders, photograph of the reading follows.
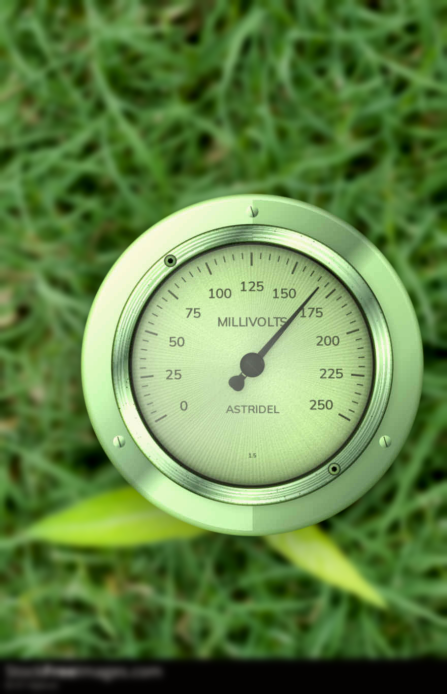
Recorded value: 167.5 mV
